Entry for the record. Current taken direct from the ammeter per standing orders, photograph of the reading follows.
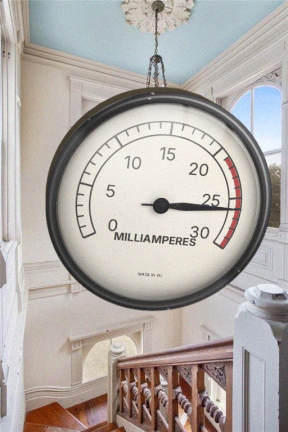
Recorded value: 26 mA
